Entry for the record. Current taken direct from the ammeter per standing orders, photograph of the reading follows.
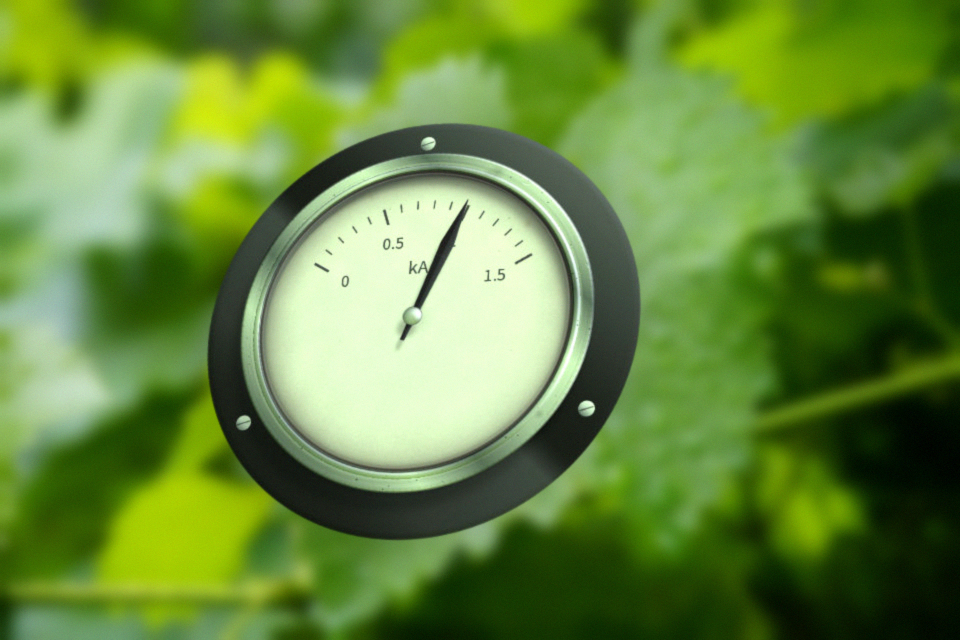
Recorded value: 1 kA
